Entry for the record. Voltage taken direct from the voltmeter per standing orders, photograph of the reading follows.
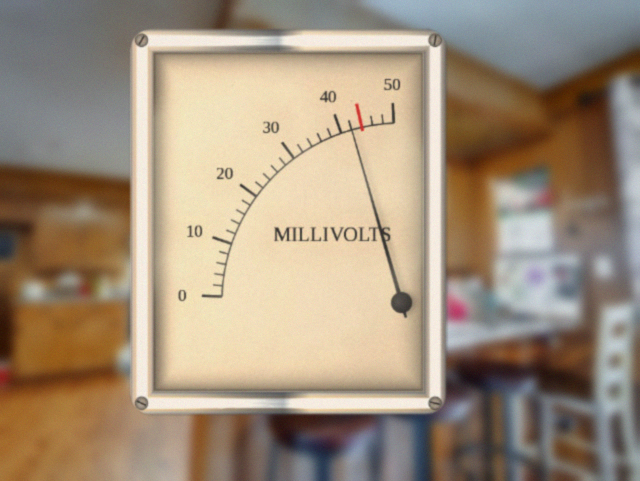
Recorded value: 42 mV
